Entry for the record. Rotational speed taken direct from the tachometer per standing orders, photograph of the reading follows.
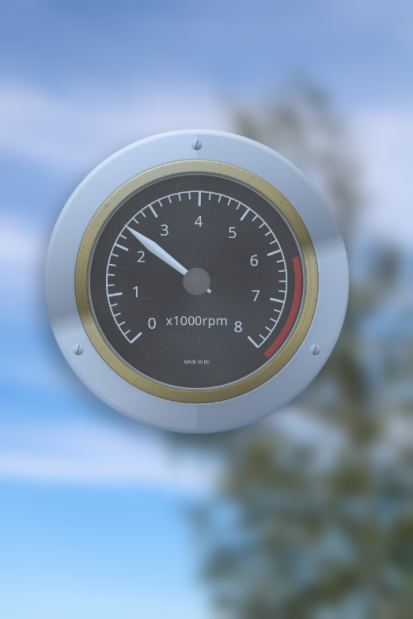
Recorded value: 2400 rpm
